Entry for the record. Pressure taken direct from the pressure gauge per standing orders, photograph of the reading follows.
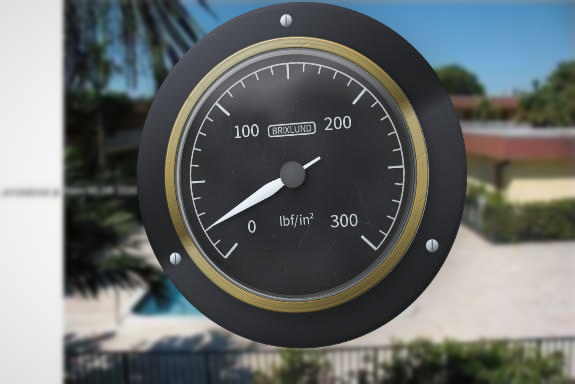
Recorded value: 20 psi
